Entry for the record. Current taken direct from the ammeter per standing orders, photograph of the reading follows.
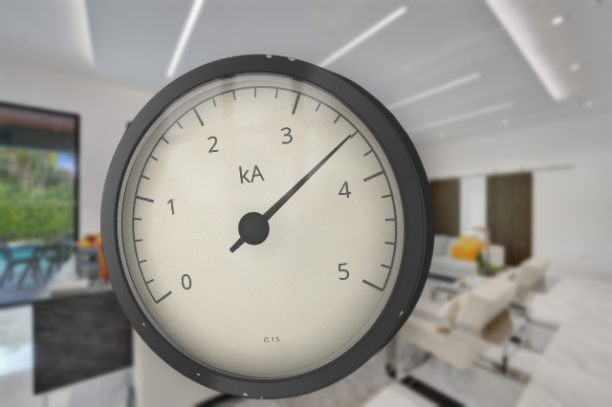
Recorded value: 3.6 kA
